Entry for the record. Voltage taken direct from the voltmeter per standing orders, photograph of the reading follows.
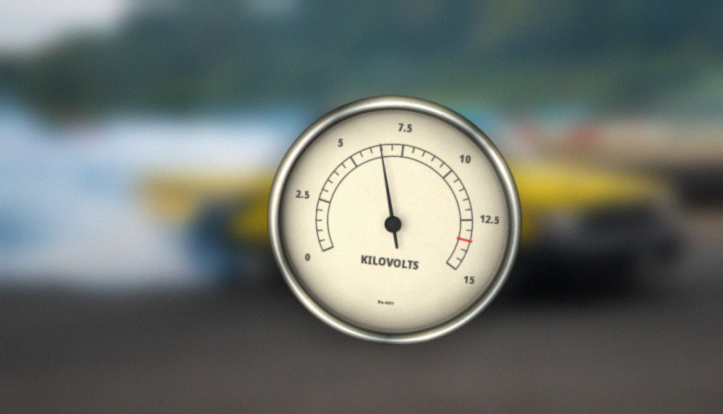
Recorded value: 6.5 kV
